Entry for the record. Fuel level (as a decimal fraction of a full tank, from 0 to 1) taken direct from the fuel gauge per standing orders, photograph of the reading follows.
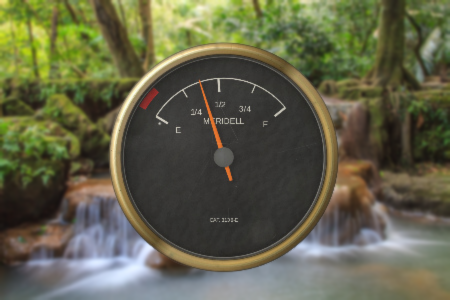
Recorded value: 0.375
